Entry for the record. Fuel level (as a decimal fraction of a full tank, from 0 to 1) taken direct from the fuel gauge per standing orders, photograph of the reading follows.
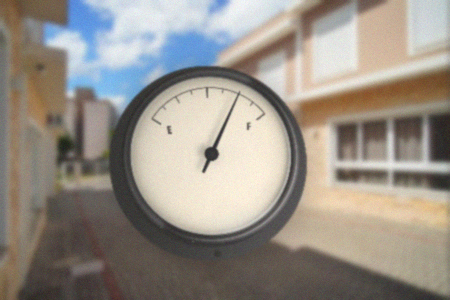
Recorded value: 0.75
